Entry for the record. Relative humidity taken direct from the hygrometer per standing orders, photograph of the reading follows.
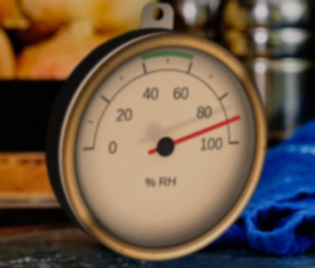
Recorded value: 90 %
